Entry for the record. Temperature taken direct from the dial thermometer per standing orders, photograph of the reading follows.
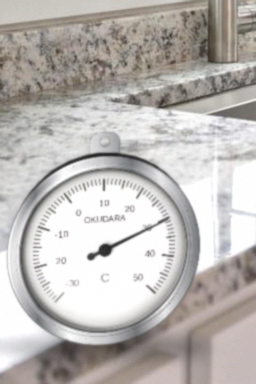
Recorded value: 30 °C
